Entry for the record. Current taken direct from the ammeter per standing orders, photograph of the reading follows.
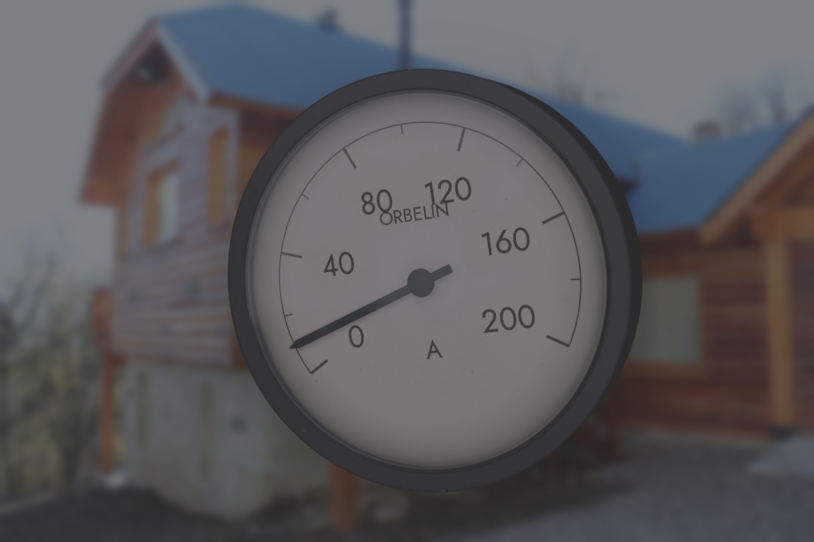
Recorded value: 10 A
